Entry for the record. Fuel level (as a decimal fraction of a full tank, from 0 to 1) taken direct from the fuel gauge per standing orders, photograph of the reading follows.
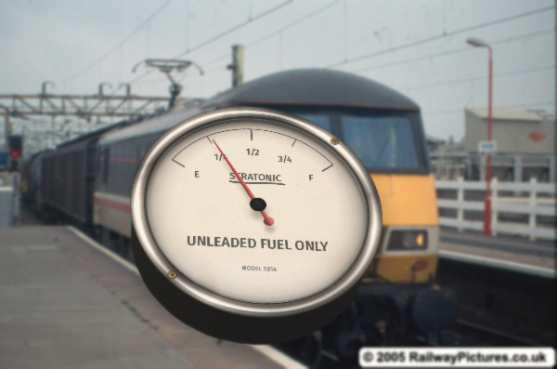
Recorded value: 0.25
